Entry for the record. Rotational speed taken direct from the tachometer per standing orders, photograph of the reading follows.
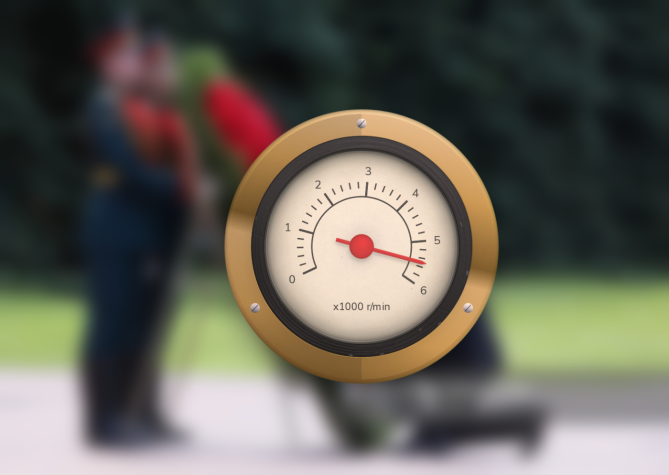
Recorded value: 5500 rpm
